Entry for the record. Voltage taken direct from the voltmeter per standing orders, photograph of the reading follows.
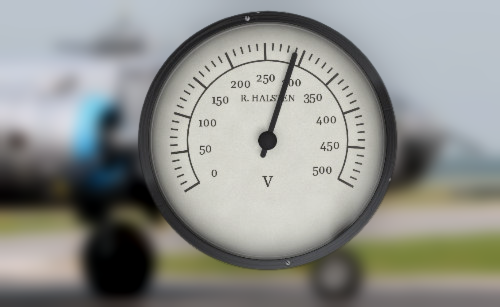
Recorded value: 290 V
